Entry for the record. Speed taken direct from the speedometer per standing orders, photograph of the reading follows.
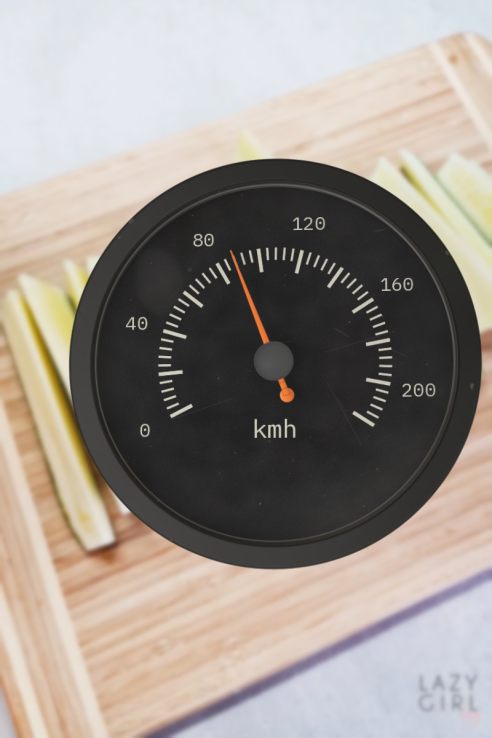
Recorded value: 88 km/h
